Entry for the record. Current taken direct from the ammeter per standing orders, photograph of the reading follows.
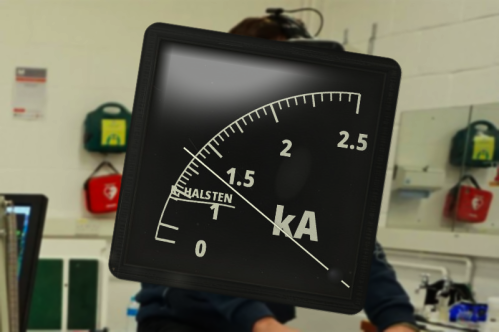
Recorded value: 1.35 kA
